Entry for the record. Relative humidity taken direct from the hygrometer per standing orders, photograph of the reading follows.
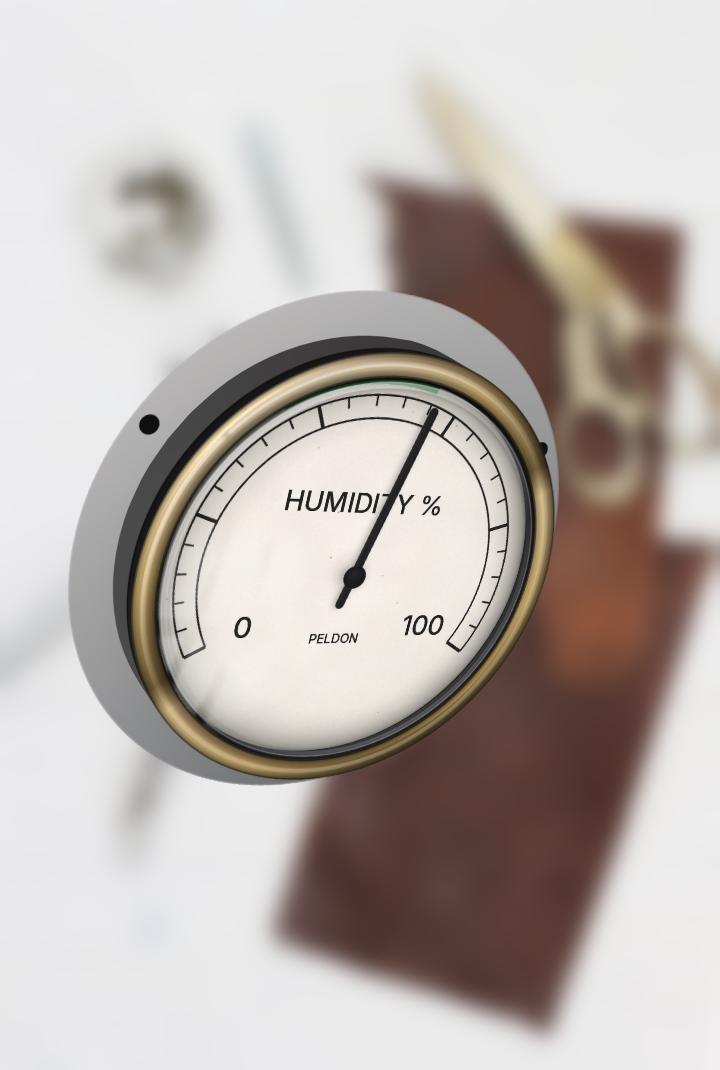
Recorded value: 56 %
